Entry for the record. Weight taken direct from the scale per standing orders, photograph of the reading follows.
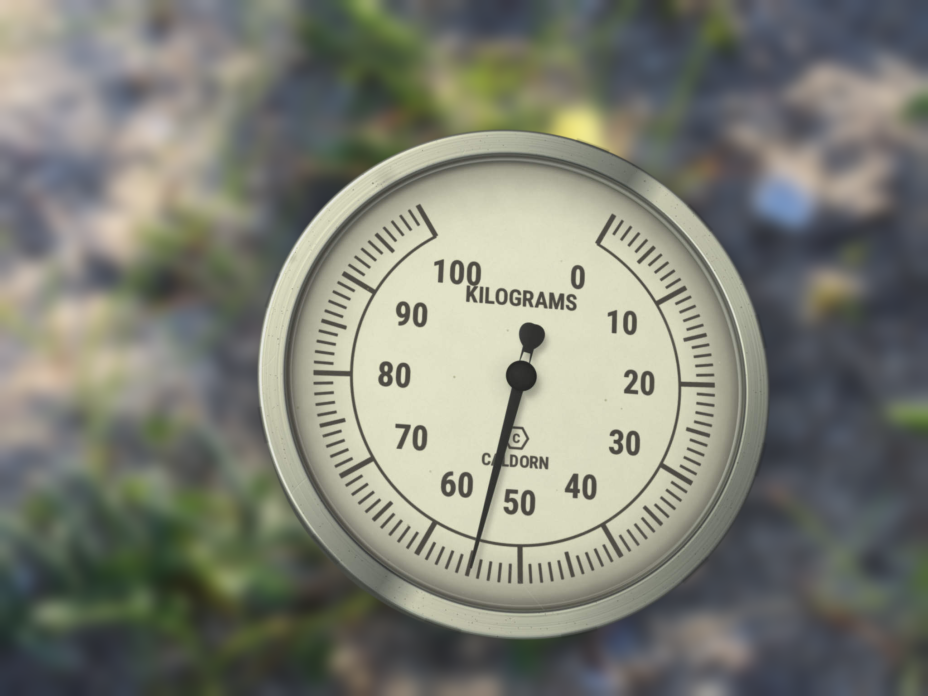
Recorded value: 55 kg
